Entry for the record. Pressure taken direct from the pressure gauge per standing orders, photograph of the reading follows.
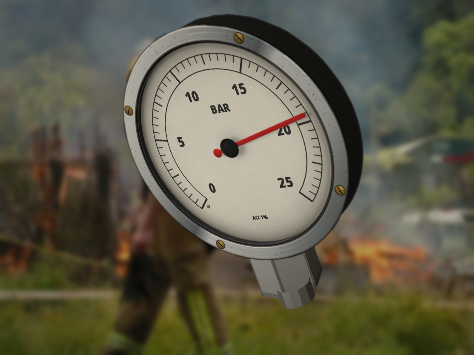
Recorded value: 19.5 bar
